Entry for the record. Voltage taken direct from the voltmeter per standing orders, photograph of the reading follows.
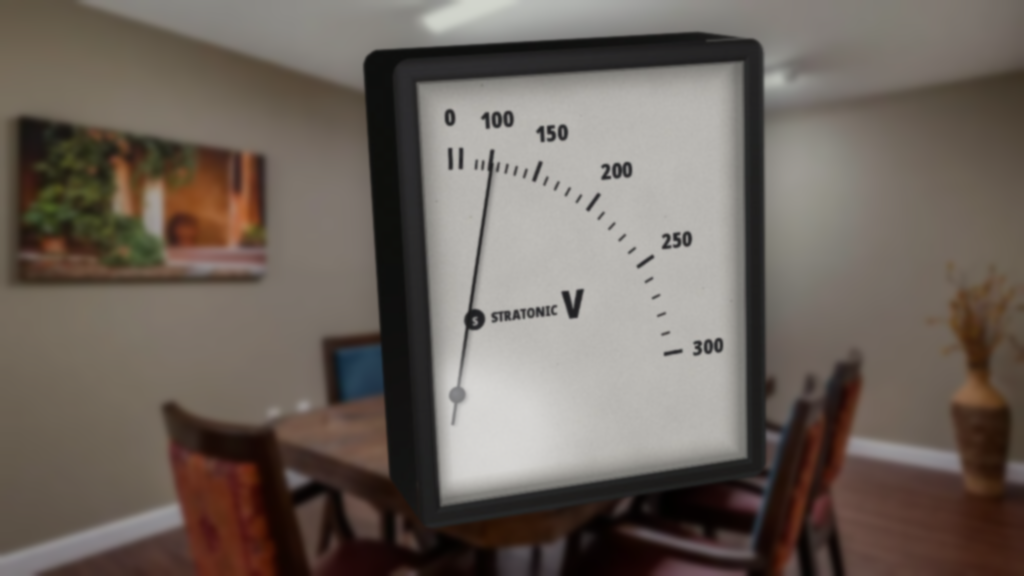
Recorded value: 100 V
